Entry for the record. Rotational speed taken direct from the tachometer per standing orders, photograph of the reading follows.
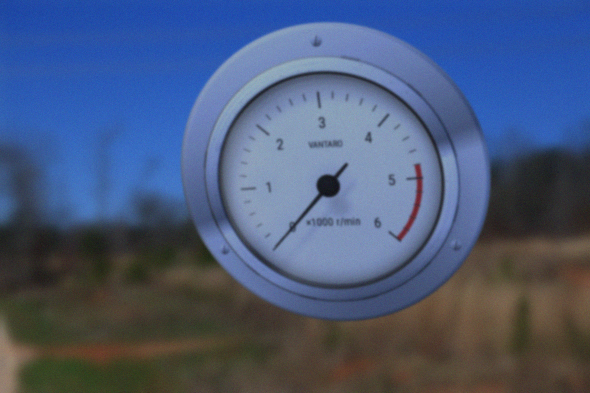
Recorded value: 0 rpm
